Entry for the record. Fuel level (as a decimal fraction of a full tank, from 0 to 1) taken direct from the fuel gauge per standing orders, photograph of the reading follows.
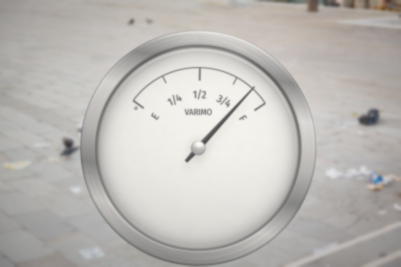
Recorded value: 0.875
